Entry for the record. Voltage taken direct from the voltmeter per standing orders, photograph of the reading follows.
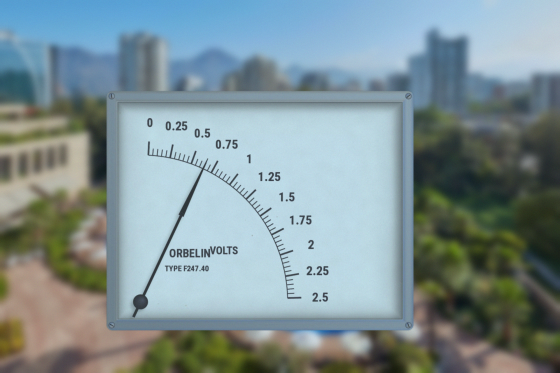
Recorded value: 0.65 V
